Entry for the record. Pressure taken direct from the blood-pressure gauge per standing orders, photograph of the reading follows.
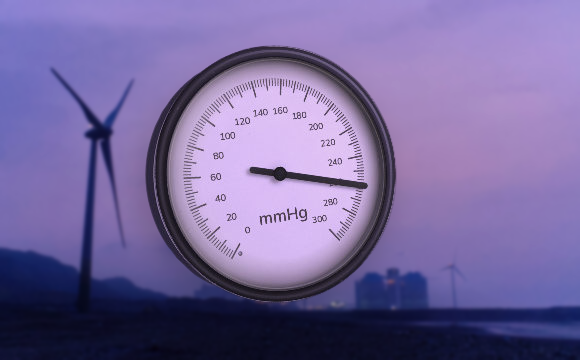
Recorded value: 260 mmHg
